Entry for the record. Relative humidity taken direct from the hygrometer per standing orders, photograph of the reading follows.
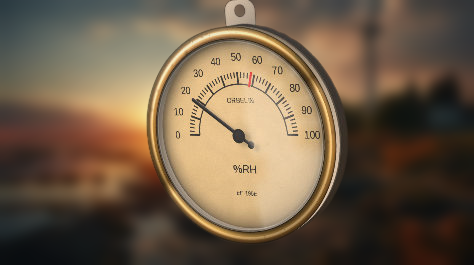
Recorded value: 20 %
